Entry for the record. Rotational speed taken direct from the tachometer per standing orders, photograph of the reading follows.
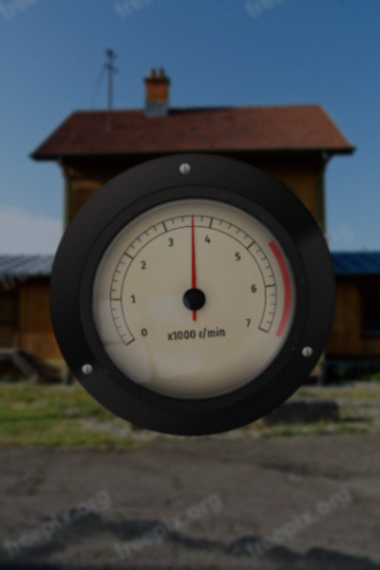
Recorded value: 3600 rpm
